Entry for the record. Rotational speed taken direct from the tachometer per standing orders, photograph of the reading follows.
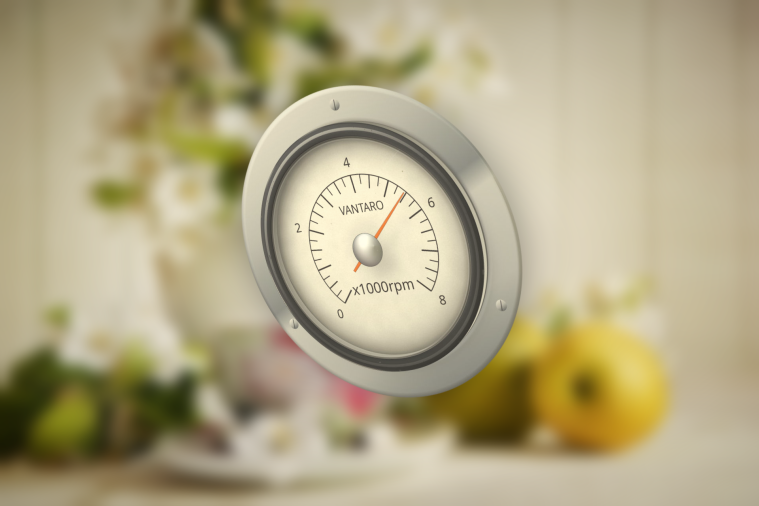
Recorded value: 5500 rpm
